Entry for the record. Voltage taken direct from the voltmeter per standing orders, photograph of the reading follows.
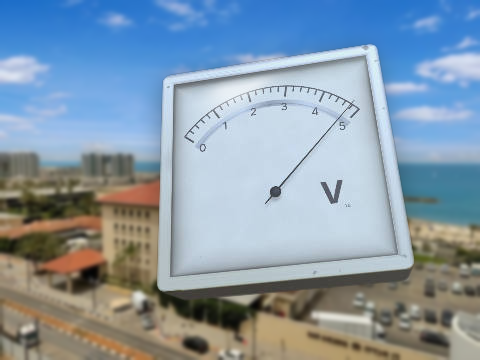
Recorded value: 4.8 V
